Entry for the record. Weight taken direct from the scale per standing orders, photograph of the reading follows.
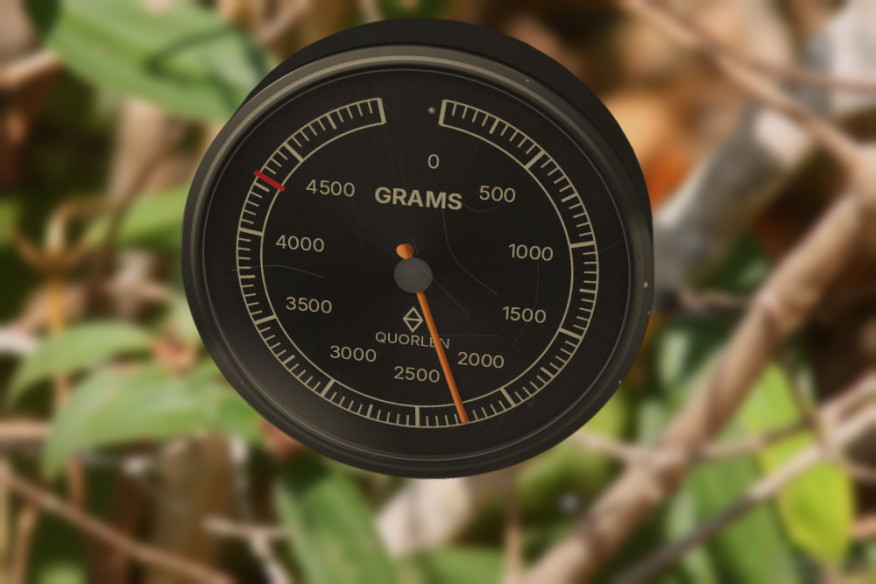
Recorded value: 2250 g
